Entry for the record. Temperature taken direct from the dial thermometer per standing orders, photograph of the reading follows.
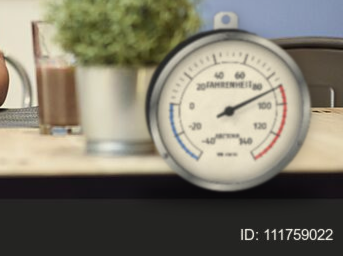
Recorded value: 88 °F
